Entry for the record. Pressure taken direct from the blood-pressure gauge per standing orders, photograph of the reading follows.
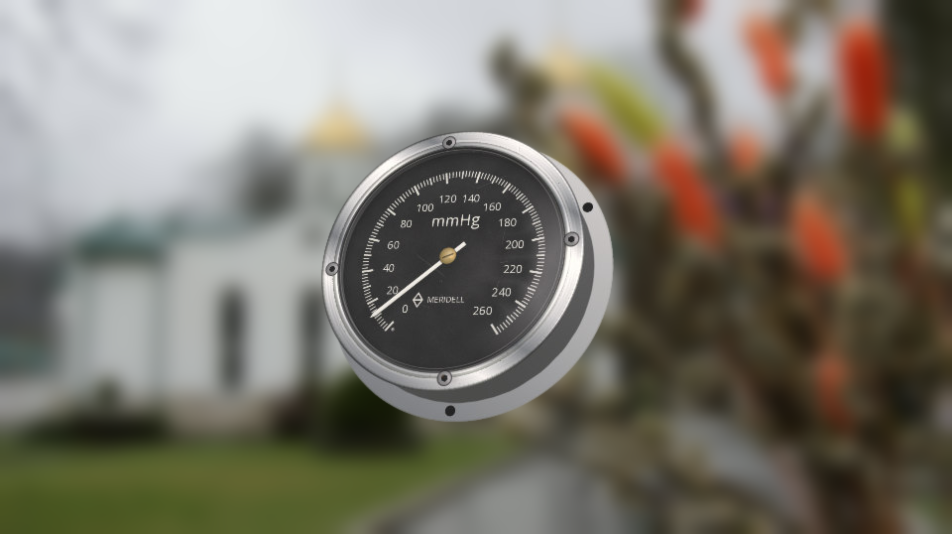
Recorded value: 10 mmHg
